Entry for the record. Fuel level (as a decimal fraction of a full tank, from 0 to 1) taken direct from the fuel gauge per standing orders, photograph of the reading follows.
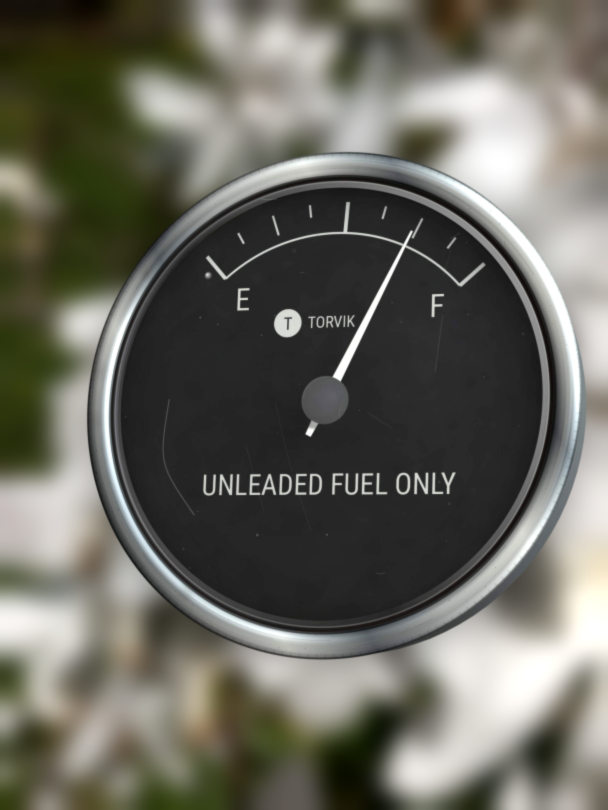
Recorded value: 0.75
